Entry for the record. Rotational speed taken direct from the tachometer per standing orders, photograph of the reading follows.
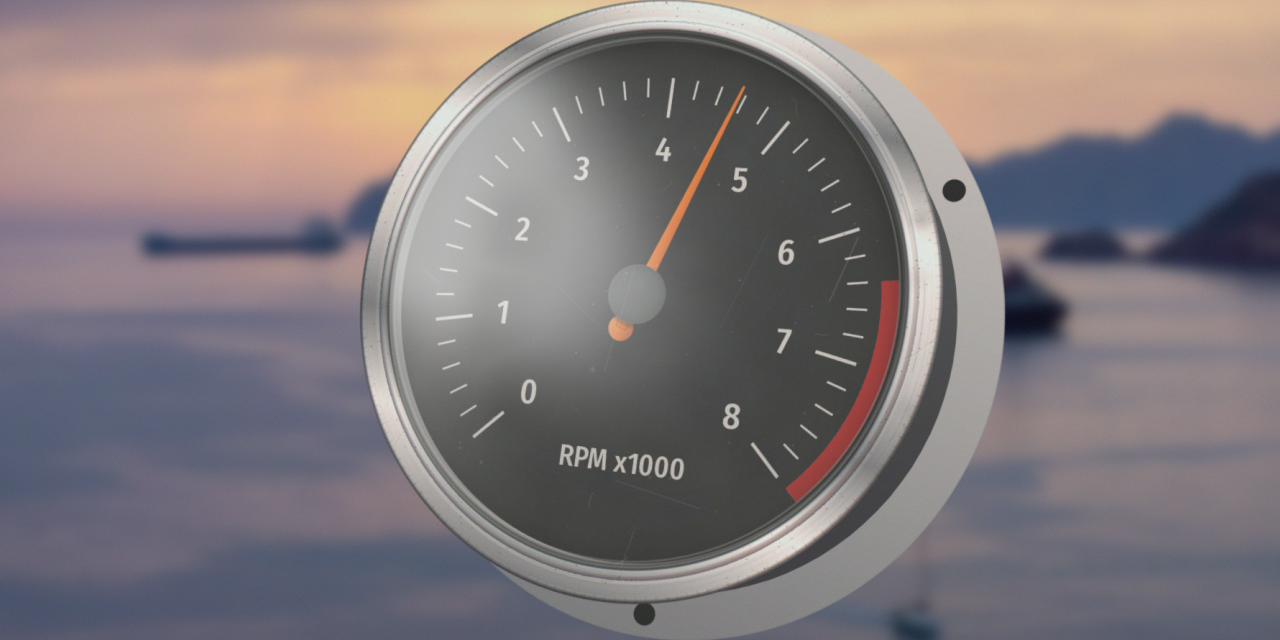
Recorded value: 4600 rpm
